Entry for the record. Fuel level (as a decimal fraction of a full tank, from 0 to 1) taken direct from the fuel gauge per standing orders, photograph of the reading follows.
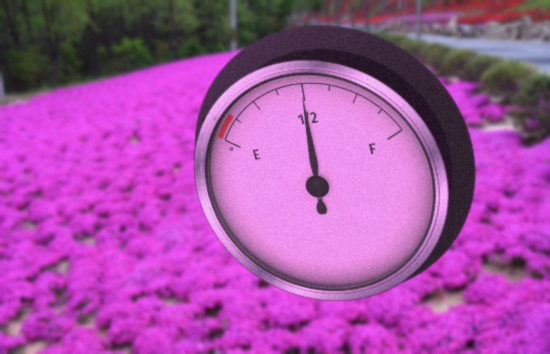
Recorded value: 0.5
